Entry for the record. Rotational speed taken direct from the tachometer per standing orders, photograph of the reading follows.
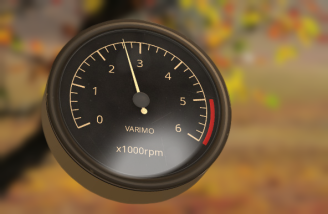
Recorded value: 2600 rpm
